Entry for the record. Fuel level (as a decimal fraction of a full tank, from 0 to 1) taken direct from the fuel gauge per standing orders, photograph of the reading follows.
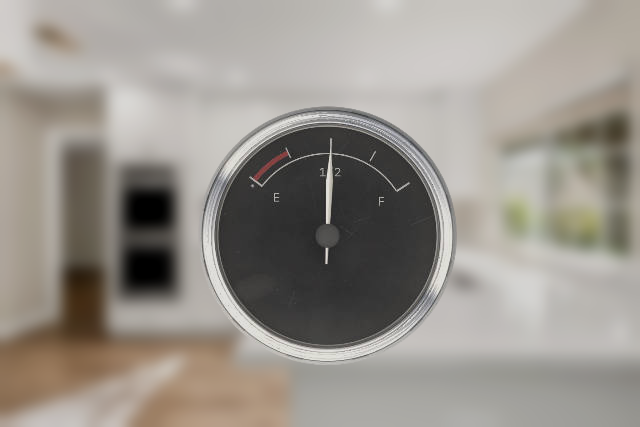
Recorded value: 0.5
